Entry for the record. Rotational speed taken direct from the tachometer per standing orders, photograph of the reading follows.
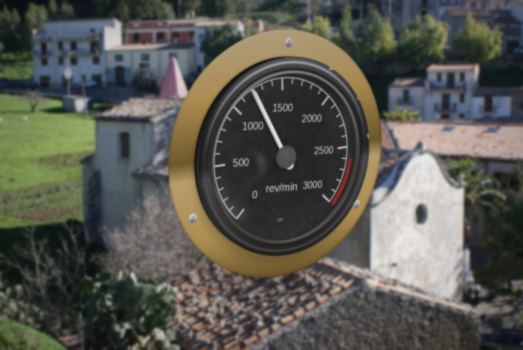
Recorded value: 1200 rpm
